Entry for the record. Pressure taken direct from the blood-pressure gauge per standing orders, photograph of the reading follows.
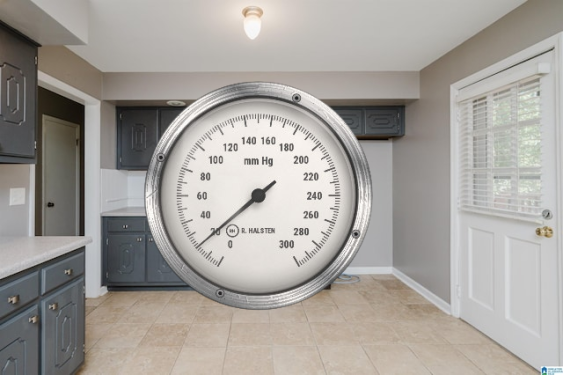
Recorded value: 20 mmHg
